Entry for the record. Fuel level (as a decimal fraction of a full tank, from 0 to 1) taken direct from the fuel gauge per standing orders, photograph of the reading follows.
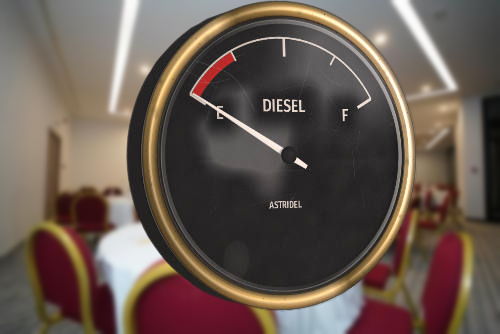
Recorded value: 0
